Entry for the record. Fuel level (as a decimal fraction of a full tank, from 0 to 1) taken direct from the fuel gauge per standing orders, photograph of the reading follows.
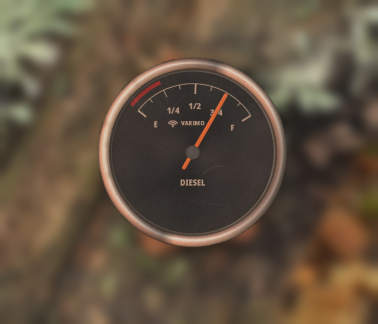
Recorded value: 0.75
